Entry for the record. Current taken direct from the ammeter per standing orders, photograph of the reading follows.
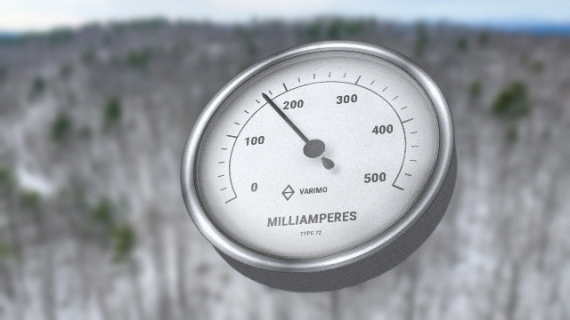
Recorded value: 170 mA
